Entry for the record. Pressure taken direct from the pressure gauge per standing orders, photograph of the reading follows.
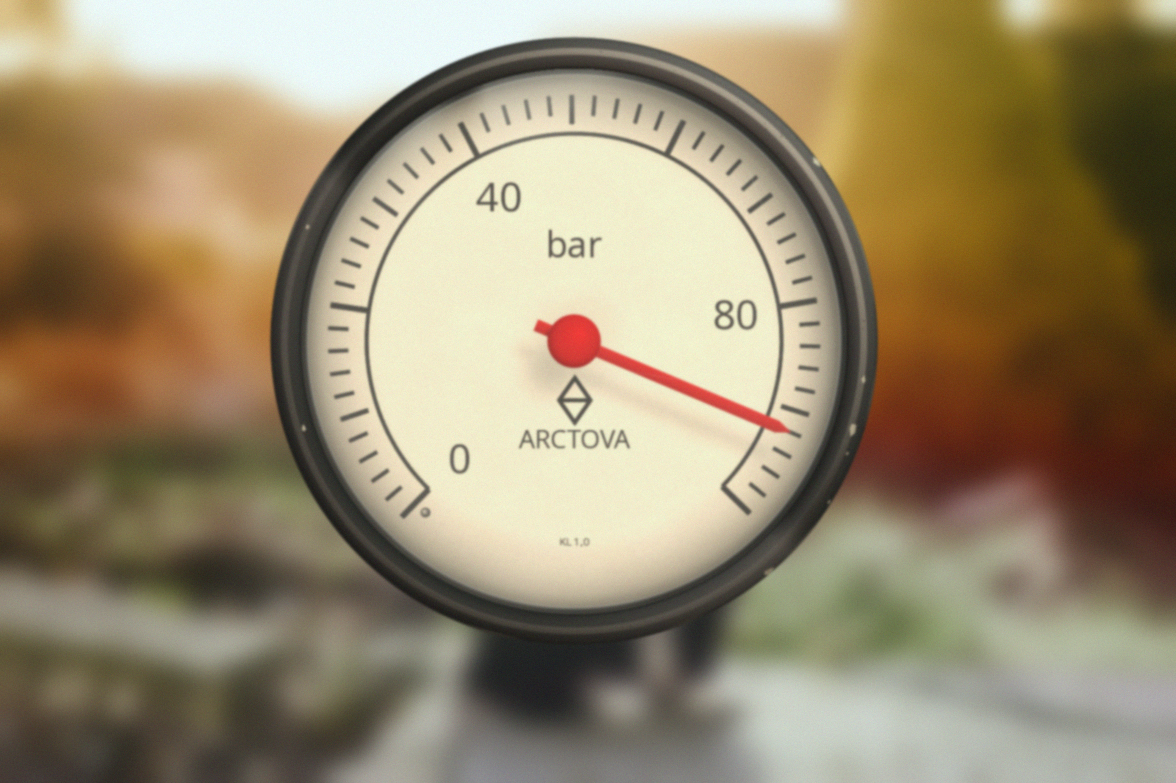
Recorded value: 92 bar
